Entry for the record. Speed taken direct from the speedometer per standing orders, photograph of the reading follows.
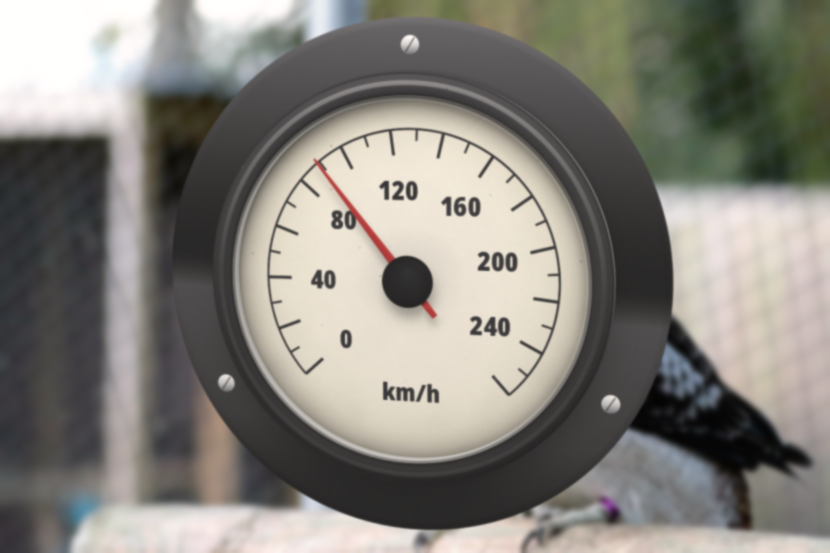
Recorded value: 90 km/h
